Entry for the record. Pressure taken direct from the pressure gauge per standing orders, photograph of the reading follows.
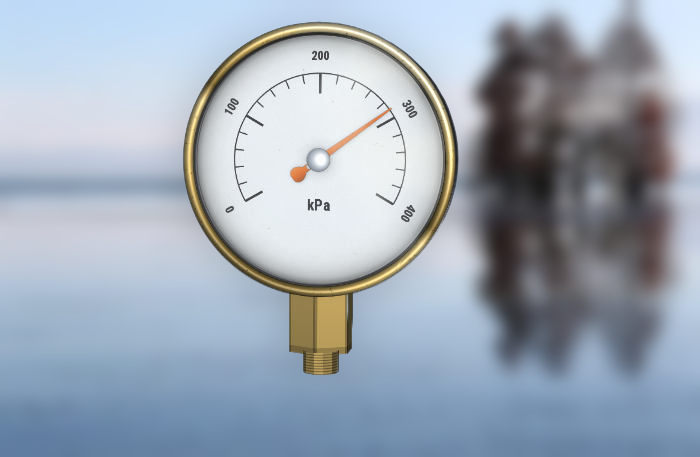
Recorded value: 290 kPa
